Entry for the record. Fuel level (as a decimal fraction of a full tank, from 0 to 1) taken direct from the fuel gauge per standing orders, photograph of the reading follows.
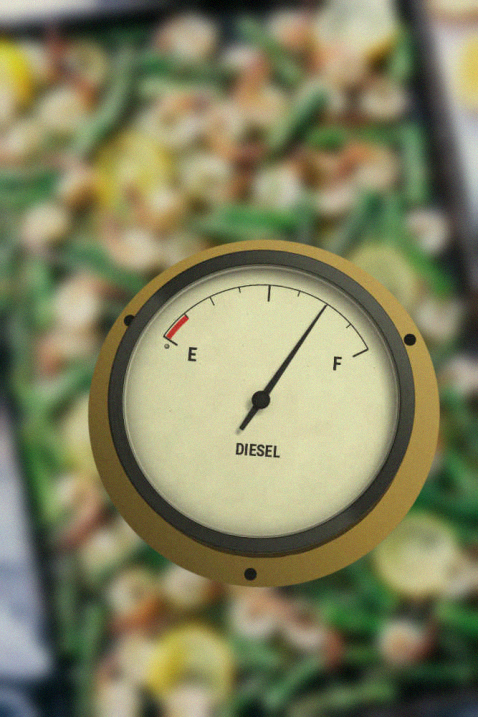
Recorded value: 0.75
